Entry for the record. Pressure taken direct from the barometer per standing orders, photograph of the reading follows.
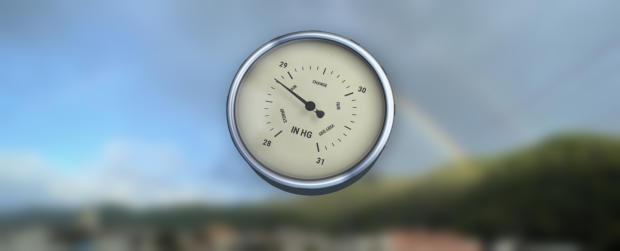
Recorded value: 28.8 inHg
